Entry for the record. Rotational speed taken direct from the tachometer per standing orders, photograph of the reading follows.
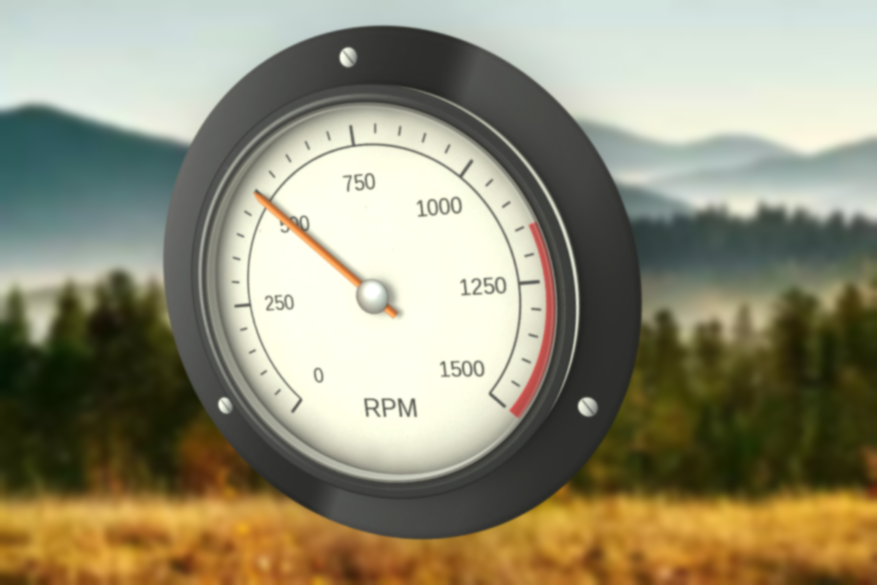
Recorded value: 500 rpm
